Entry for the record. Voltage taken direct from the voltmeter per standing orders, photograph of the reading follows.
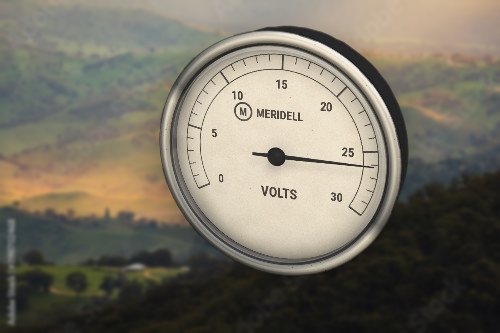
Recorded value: 26 V
